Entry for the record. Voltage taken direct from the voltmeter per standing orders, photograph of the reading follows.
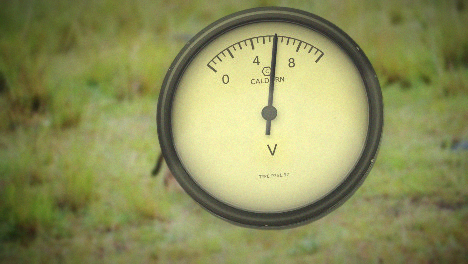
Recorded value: 6 V
